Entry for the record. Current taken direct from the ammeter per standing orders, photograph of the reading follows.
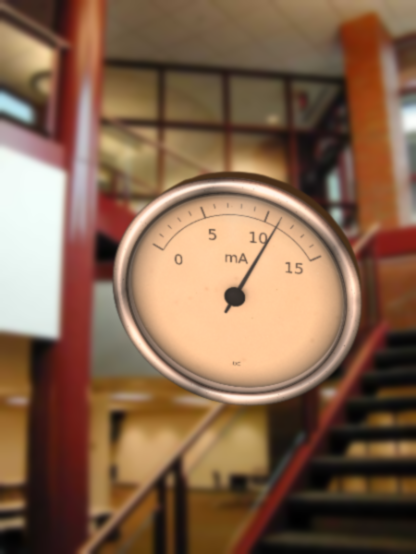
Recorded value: 11 mA
